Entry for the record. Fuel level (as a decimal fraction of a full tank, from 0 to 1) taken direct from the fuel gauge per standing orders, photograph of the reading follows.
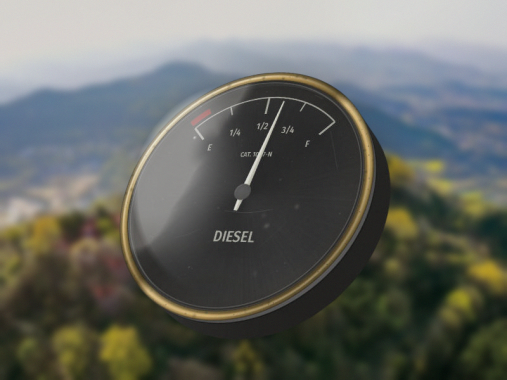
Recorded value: 0.625
